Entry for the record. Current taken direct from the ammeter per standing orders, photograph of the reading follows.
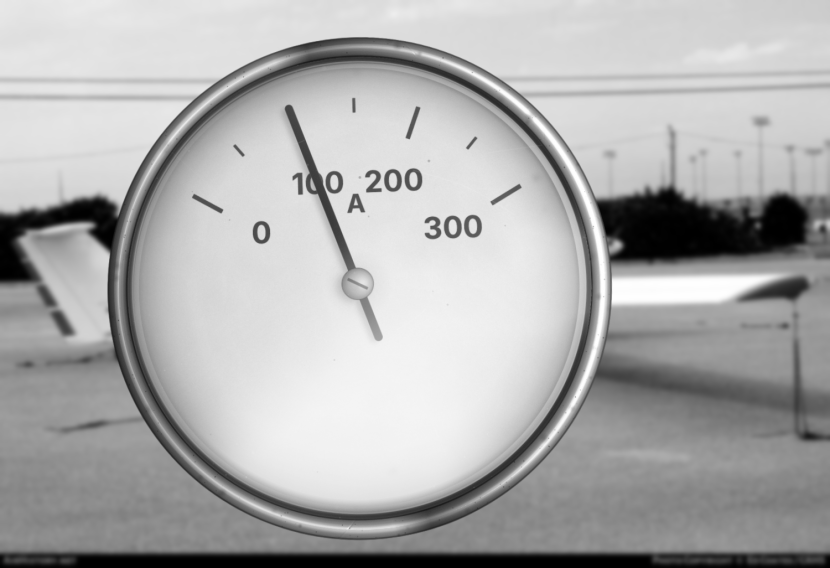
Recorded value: 100 A
